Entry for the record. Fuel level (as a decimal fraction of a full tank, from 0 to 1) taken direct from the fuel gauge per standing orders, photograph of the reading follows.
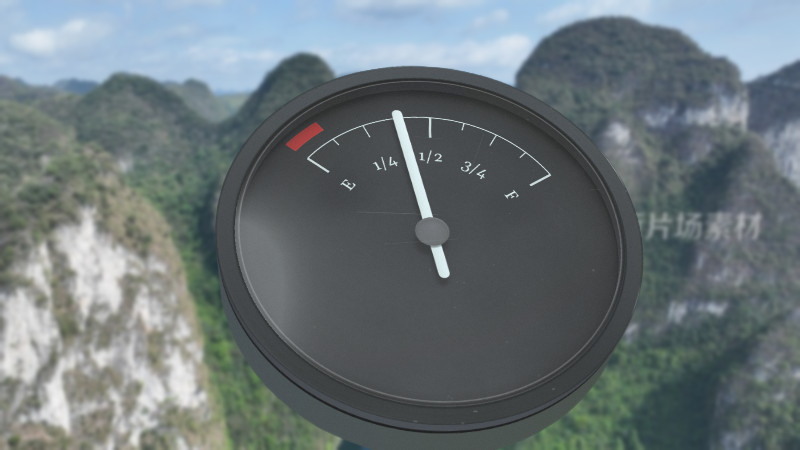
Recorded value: 0.375
